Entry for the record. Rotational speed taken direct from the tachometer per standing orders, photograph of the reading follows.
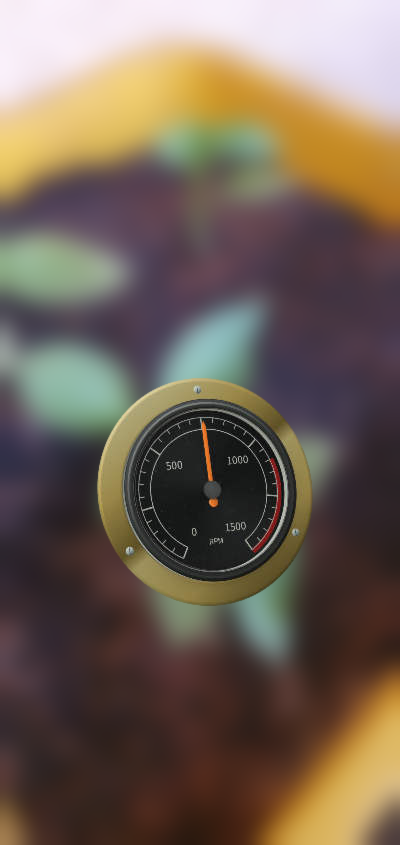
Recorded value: 750 rpm
